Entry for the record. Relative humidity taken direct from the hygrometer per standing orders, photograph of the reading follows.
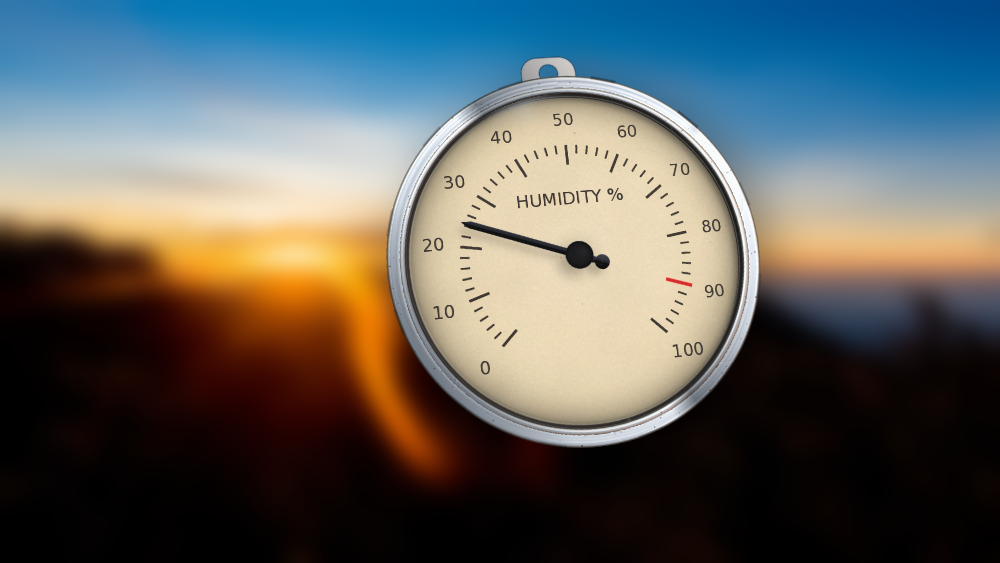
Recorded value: 24 %
